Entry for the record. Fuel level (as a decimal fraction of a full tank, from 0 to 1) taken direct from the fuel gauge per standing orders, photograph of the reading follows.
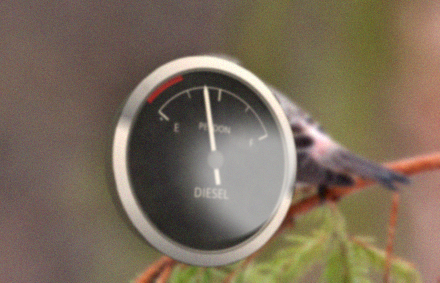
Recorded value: 0.375
